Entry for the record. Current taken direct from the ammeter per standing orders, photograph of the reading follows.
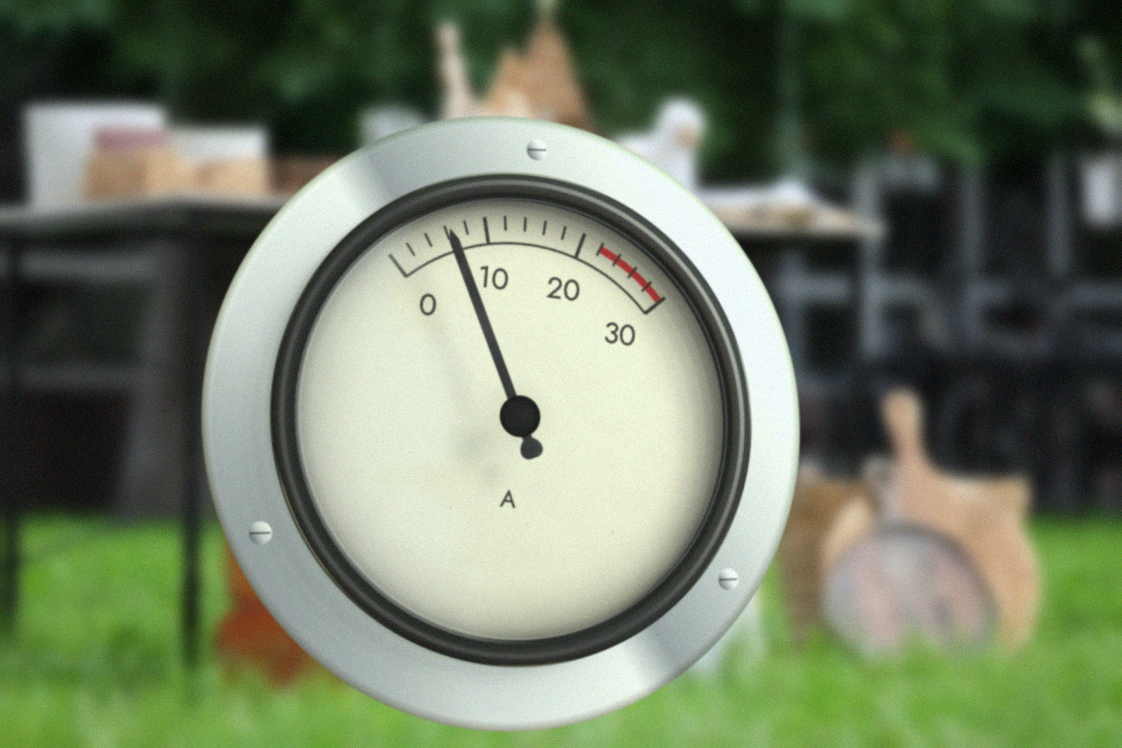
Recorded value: 6 A
